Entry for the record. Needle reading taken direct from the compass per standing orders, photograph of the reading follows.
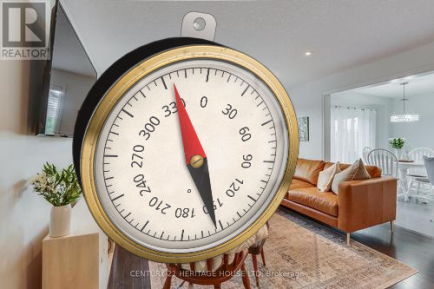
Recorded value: 335 °
